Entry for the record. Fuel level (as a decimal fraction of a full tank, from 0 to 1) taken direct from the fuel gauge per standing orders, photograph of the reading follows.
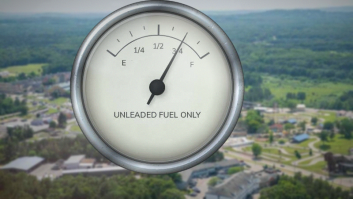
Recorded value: 0.75
